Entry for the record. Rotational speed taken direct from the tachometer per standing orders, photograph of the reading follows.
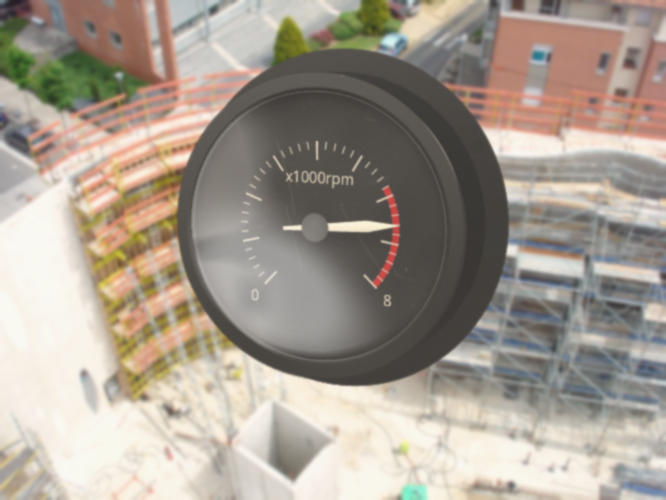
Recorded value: 6600 rpm
